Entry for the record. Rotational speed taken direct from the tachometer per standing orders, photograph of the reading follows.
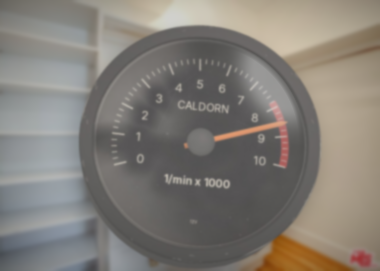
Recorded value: 8600 rpm
